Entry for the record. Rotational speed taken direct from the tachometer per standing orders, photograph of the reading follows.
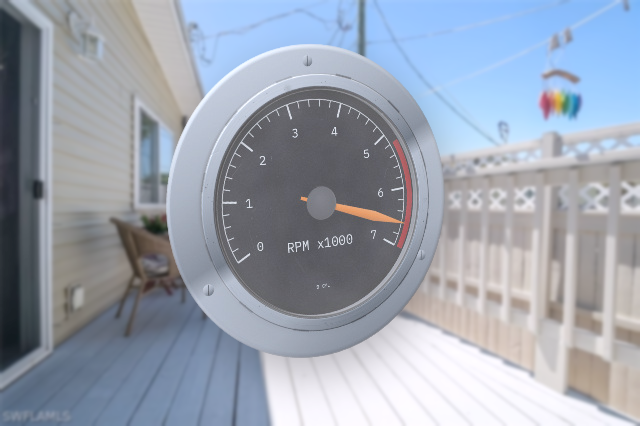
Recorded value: 6600 rpm
